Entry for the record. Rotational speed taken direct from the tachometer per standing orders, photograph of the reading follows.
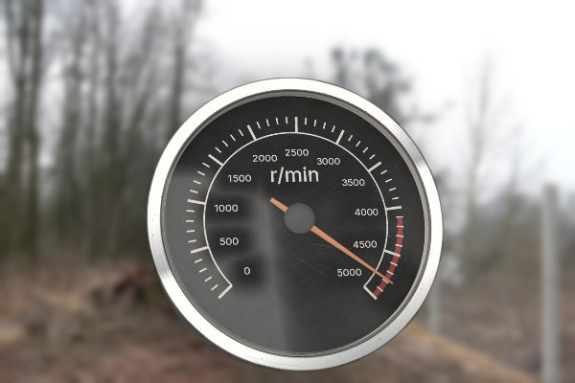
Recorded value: 4800 rpm
